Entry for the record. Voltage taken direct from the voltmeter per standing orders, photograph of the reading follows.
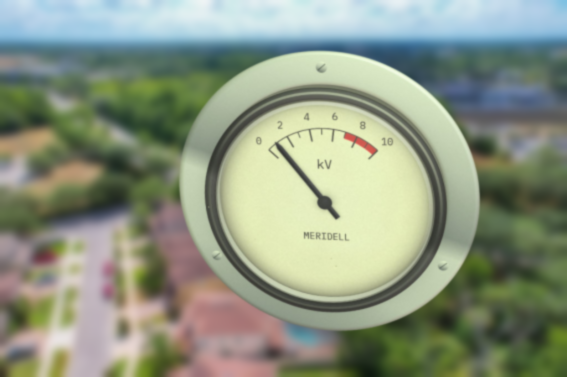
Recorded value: 1 kV
